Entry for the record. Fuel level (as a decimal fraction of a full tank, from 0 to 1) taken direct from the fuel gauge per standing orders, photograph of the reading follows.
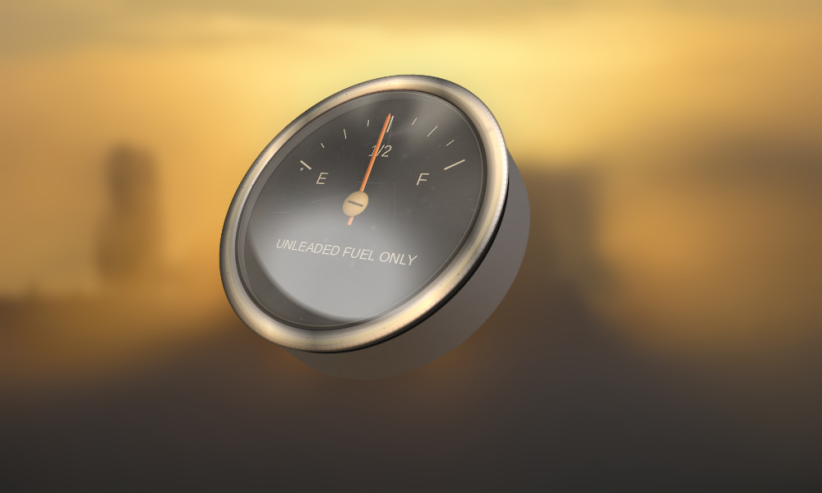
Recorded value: 0.5
